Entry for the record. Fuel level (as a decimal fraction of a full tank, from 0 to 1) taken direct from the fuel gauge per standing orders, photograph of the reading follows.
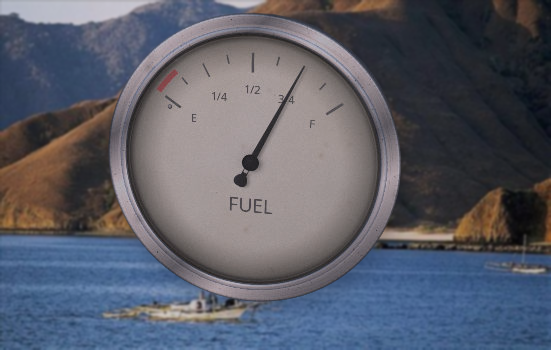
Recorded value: 0.75
